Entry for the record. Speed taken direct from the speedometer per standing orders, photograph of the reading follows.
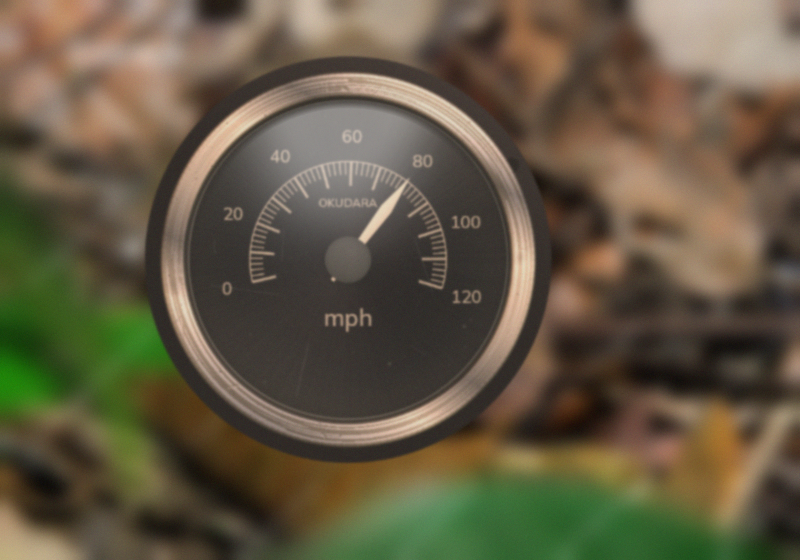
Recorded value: 80 mph
